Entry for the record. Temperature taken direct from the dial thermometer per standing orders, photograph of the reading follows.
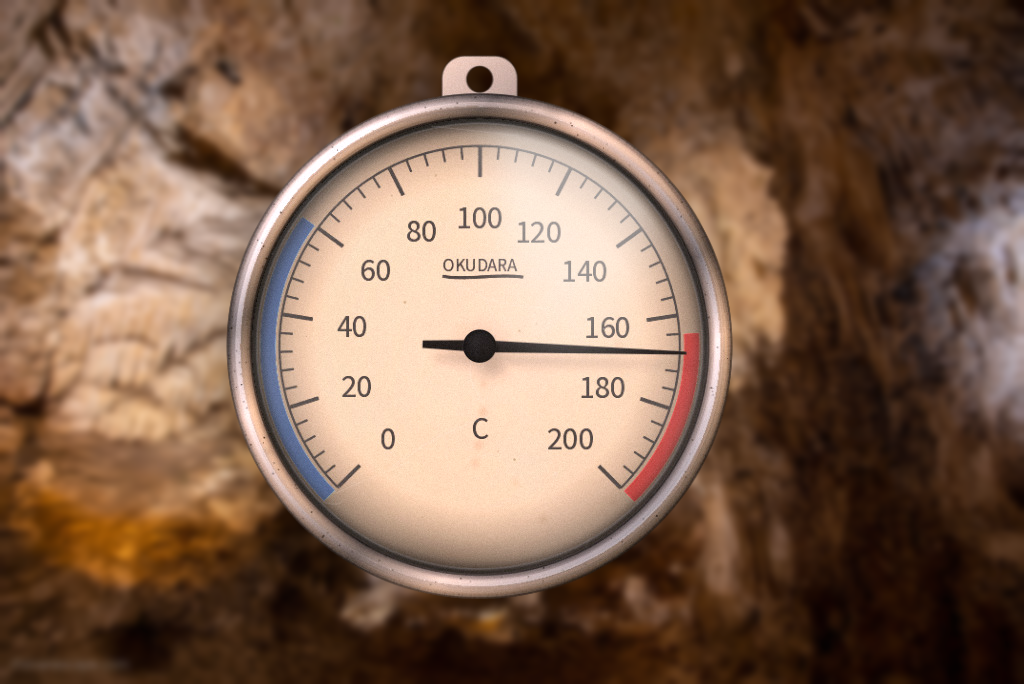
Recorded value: 168 °C
